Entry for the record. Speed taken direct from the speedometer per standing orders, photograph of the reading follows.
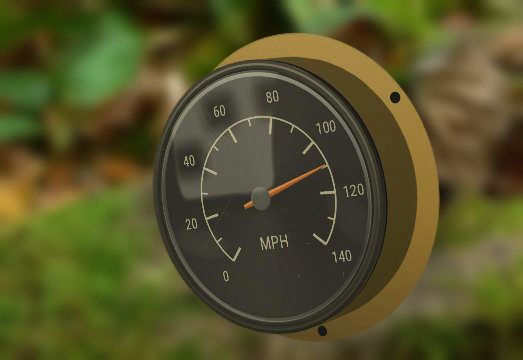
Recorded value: 110 mph
